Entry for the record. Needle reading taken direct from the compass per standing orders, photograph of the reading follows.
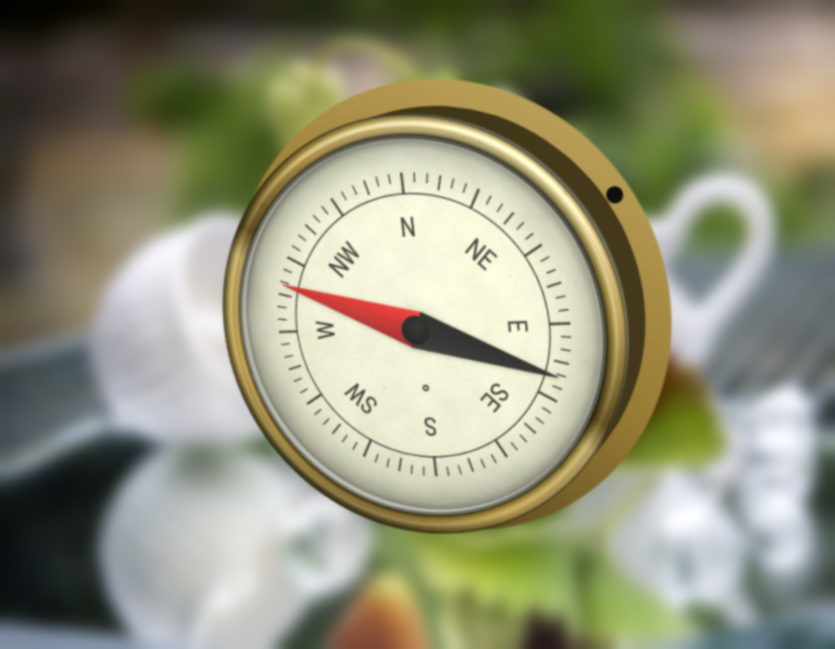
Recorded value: 290 °
